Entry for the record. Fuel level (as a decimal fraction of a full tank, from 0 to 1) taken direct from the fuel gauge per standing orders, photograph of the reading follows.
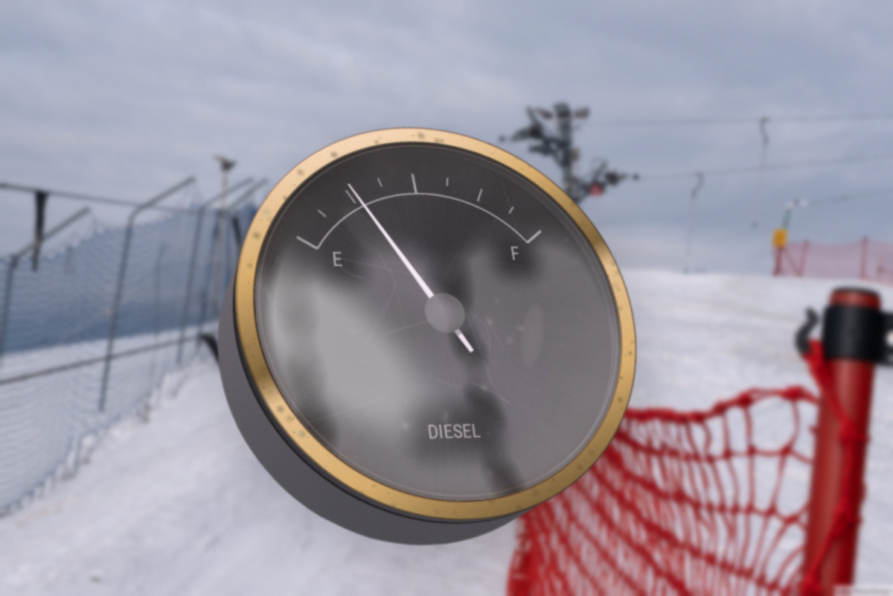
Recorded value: 0.25
